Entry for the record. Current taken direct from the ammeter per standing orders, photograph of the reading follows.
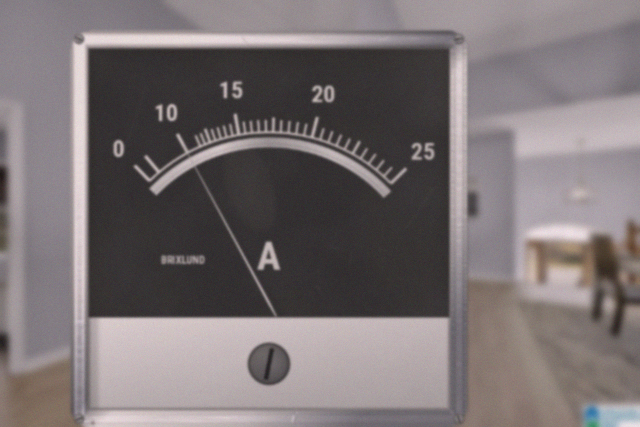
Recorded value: 10 A
